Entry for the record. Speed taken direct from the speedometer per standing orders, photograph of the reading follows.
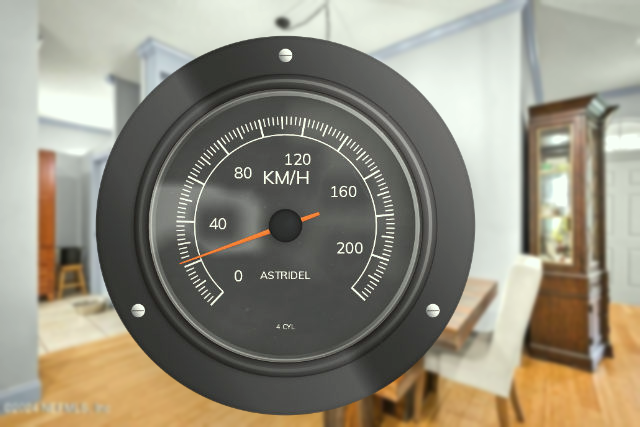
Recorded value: 22 km/h
